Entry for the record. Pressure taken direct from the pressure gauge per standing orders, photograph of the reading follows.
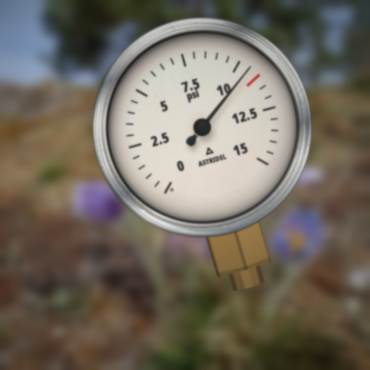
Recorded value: 10.5 psi
